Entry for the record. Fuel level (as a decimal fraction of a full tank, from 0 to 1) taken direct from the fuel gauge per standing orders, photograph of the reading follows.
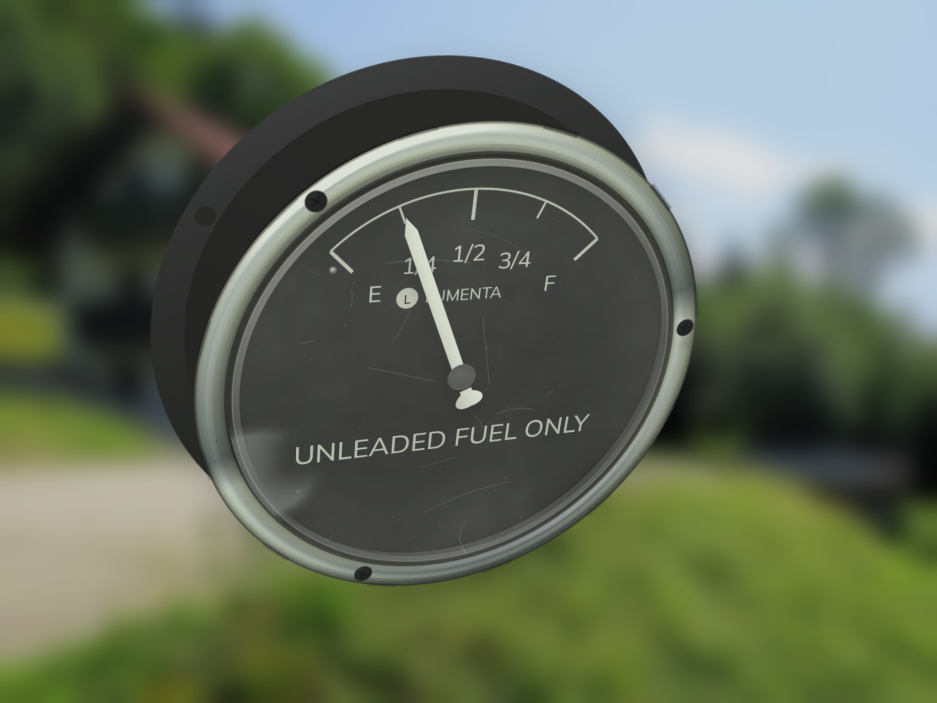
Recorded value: 0.25
